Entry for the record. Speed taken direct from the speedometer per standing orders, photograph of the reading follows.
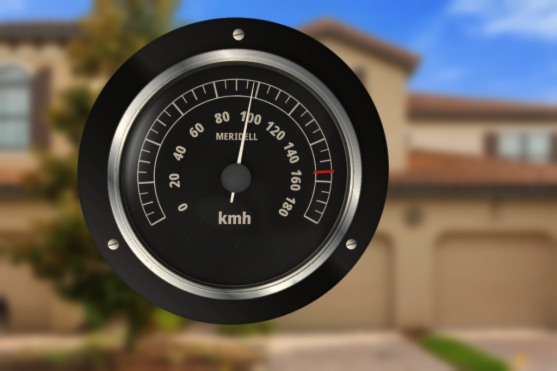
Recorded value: 97.5 km/h
